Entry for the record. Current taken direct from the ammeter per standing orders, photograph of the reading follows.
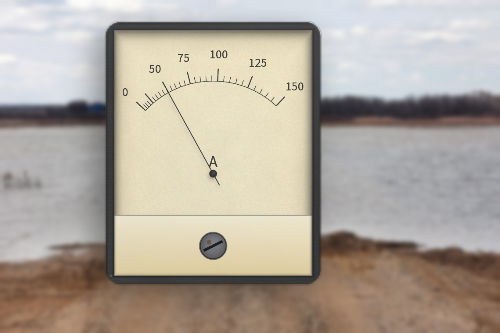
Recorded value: 50 A
